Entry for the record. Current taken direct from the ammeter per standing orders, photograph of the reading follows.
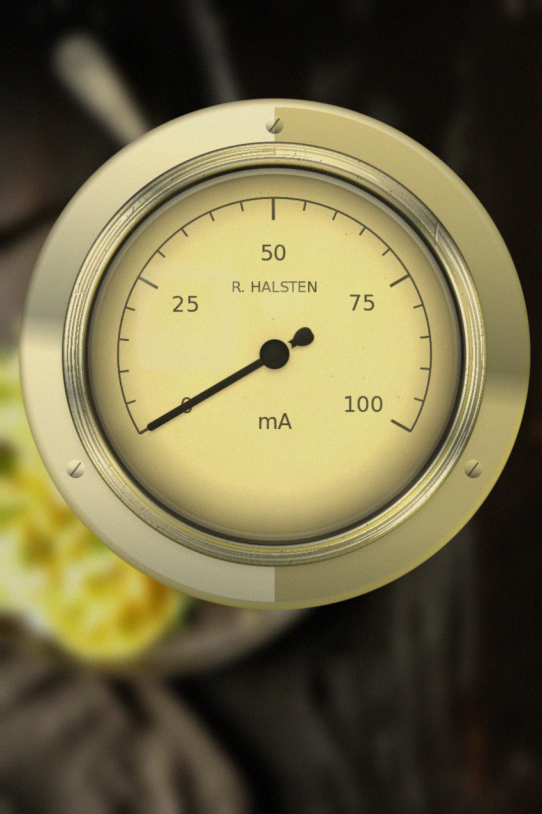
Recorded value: 0 mA
